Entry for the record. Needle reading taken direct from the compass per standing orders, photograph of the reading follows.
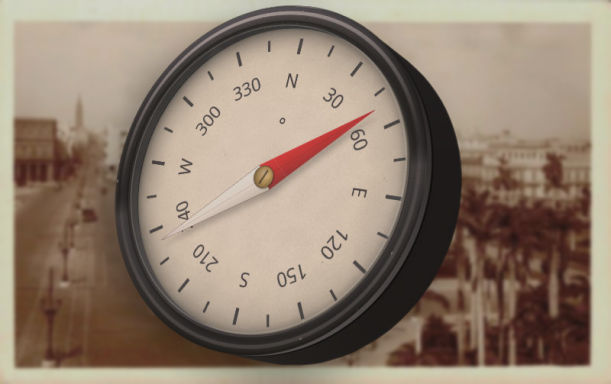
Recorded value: 52.5 °
